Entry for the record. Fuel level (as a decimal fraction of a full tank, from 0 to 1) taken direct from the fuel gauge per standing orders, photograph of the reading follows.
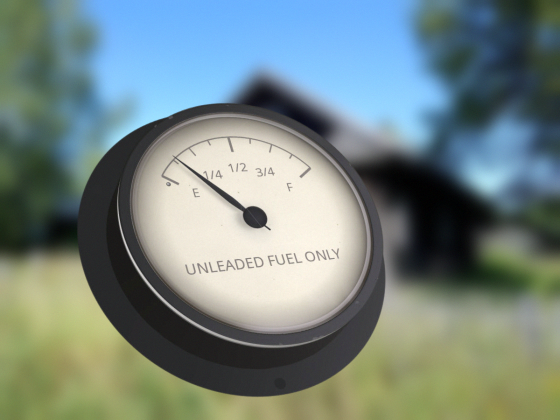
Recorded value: 0.125
